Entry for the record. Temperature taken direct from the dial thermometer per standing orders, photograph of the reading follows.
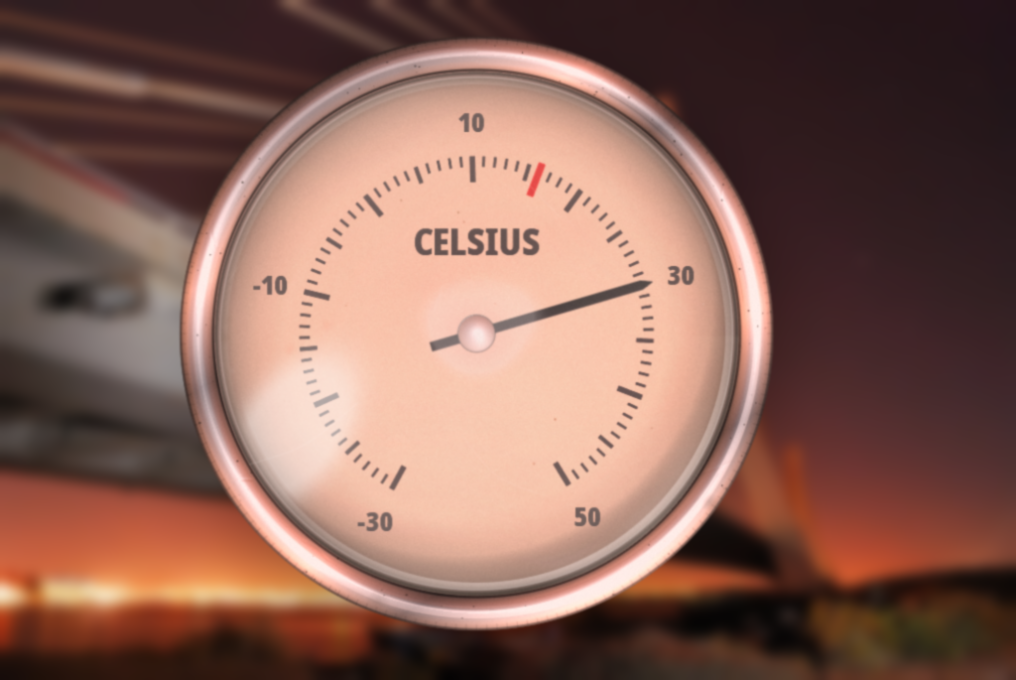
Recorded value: 30 °C
